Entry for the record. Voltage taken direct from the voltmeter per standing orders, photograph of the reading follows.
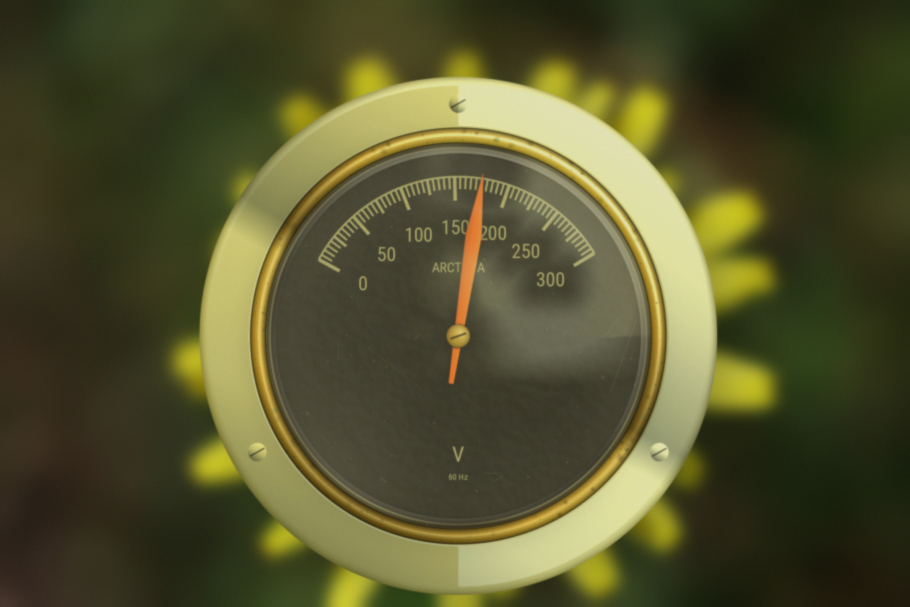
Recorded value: 175 V
